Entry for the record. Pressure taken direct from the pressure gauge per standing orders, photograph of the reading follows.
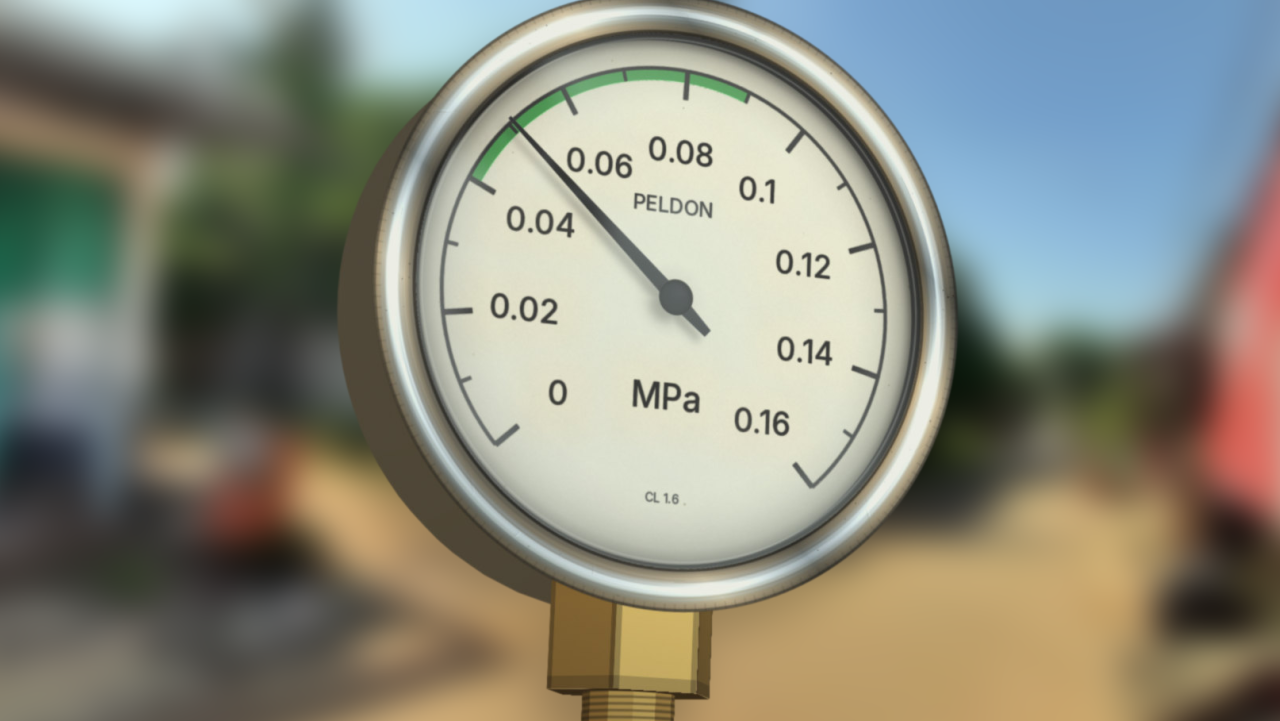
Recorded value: 0.05 MPa
